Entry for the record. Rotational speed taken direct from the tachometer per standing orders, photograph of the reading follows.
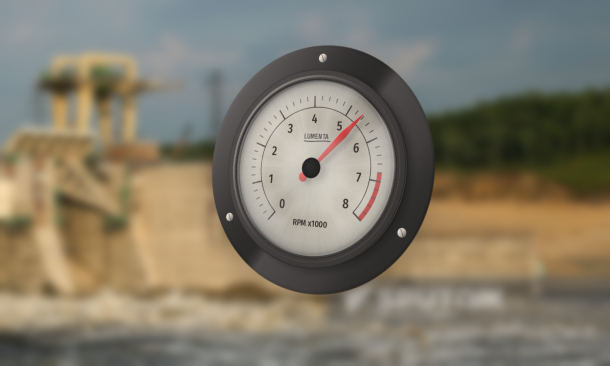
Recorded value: 5400 rpm
